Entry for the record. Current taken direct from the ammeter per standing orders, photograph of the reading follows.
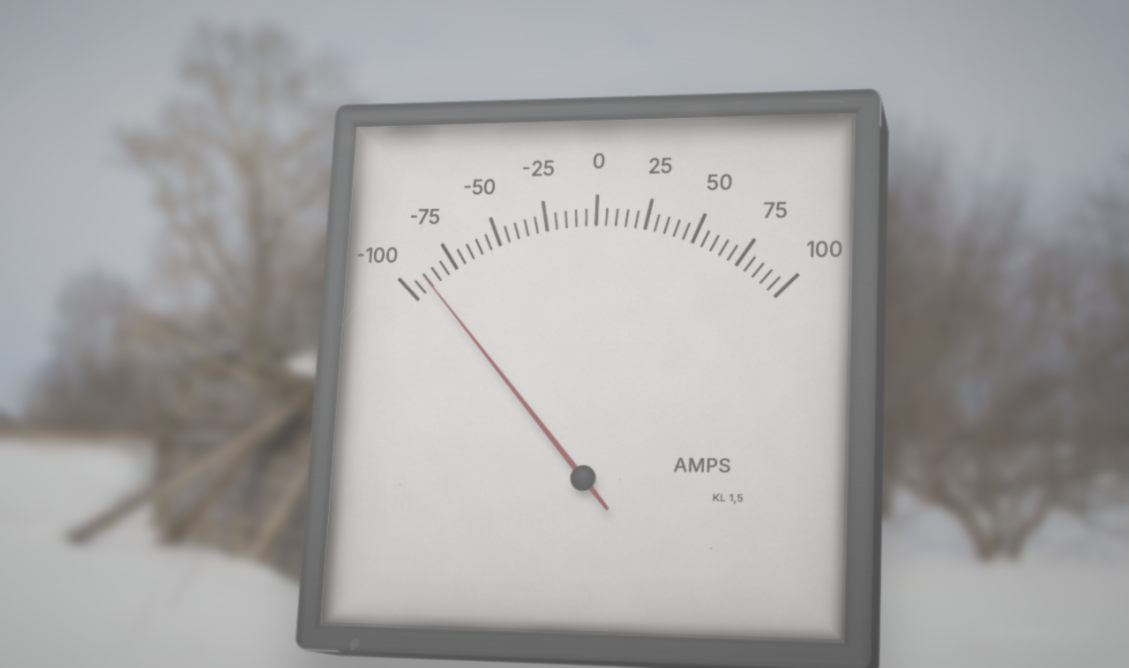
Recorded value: -90 A
